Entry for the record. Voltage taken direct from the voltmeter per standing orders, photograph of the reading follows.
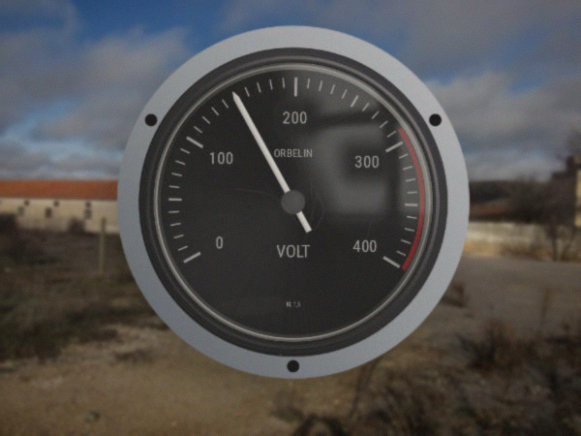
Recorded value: 150 V
